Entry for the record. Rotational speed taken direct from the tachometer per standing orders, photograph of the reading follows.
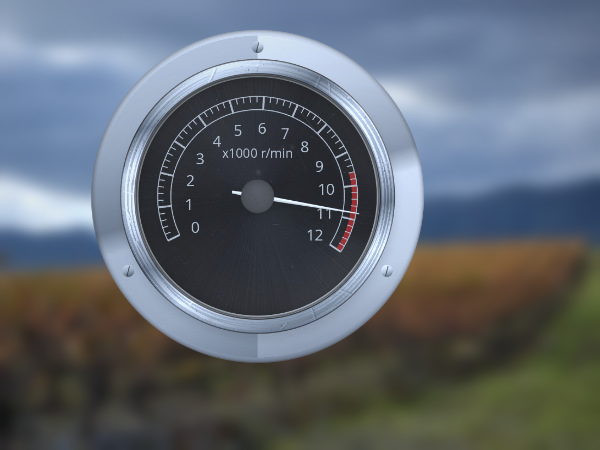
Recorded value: 10800 rpm
